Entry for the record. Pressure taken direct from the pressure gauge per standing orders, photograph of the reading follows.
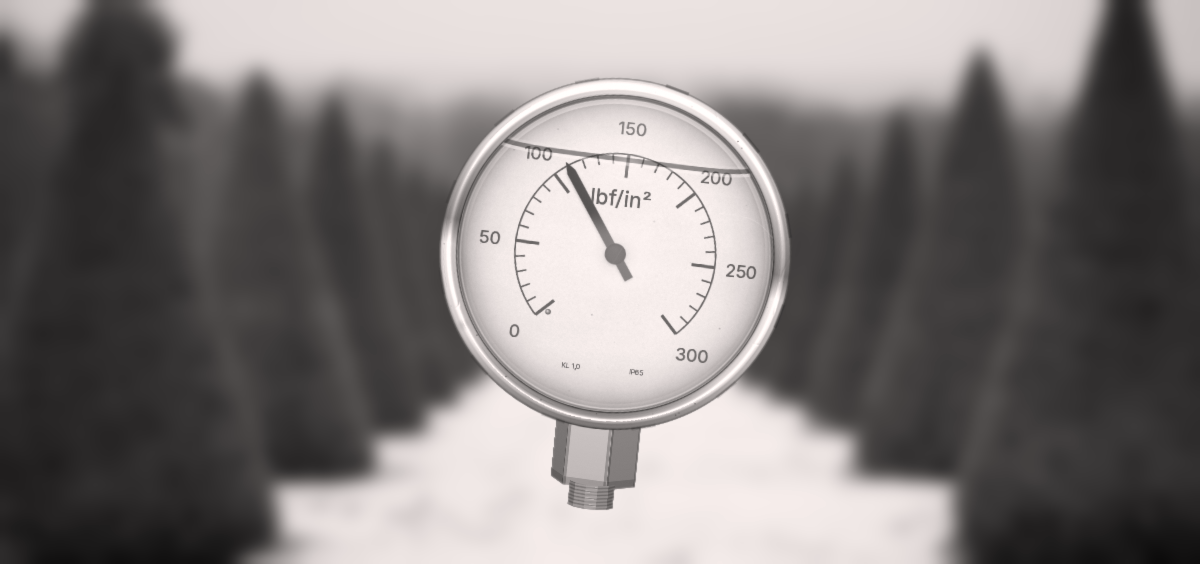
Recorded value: 110 psi
